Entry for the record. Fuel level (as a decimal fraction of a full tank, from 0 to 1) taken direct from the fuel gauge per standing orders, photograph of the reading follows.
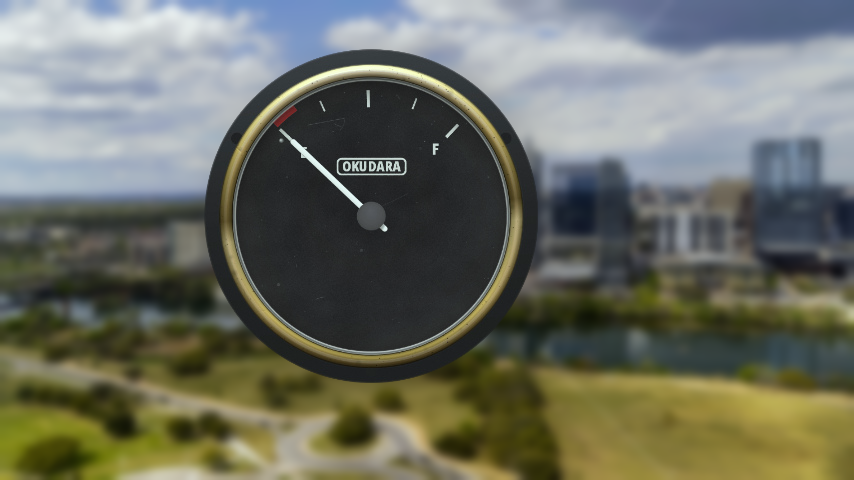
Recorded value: 0
